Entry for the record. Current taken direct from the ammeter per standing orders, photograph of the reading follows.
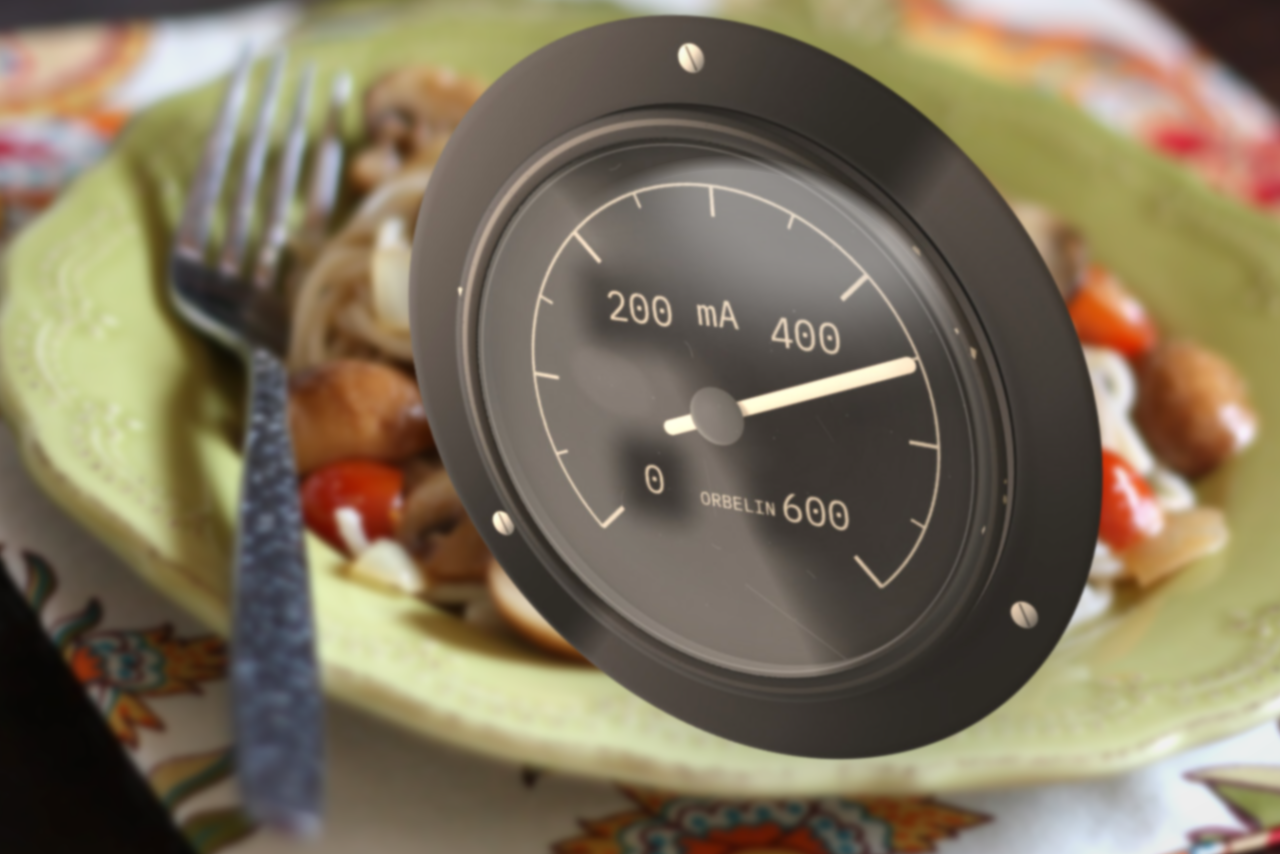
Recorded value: 450 mA
